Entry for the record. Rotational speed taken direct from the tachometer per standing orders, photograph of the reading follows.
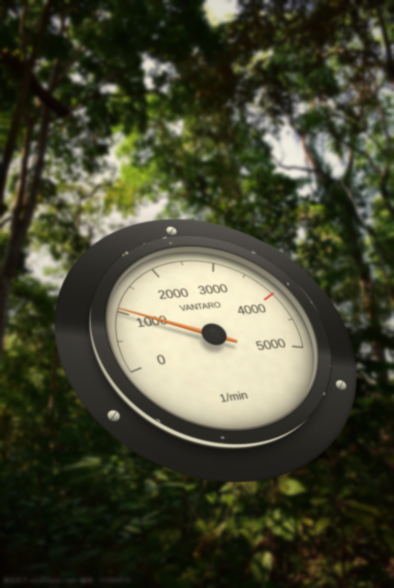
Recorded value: 1000 rpm
